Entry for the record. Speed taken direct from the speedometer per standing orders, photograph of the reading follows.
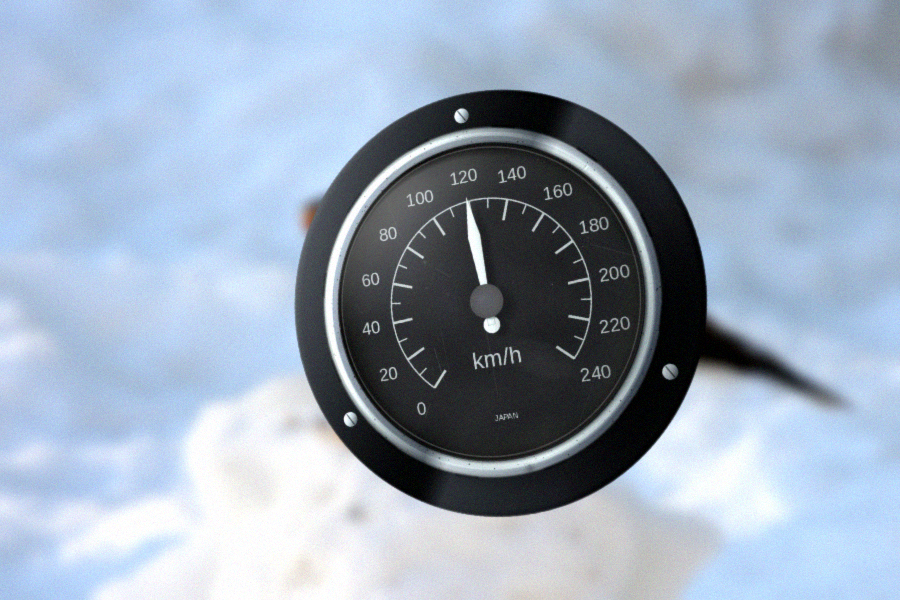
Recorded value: 120 km/h
